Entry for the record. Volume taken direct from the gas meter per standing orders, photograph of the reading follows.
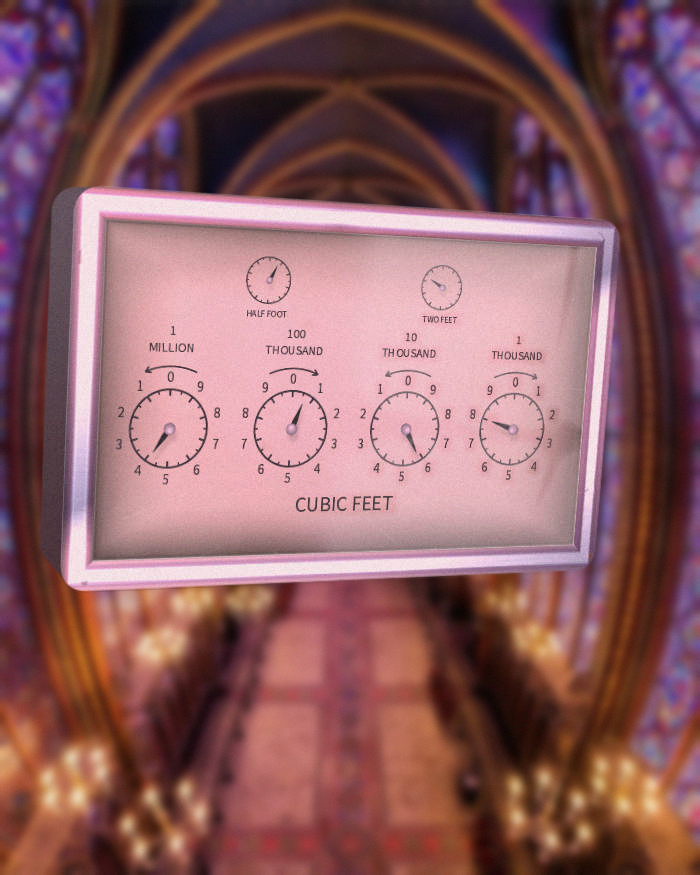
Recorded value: 405800 ft³
